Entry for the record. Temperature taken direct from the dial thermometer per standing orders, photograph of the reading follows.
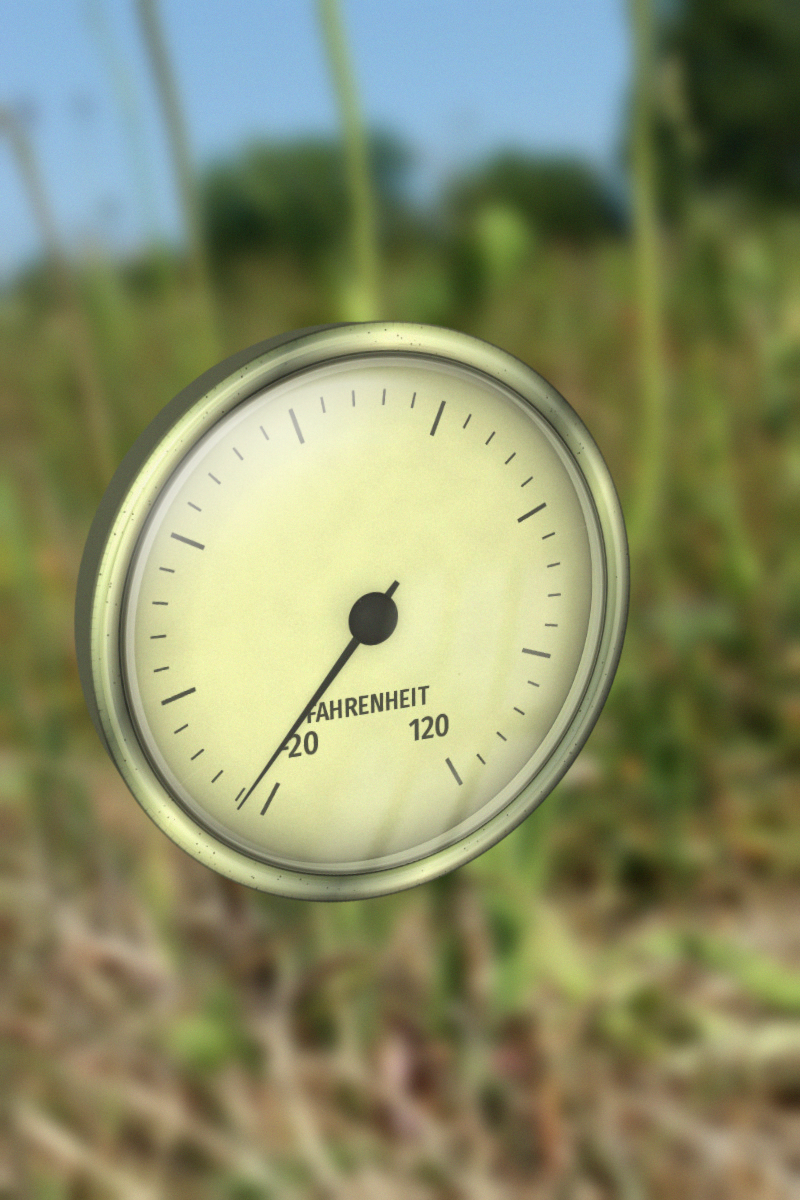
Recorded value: -16 °F
